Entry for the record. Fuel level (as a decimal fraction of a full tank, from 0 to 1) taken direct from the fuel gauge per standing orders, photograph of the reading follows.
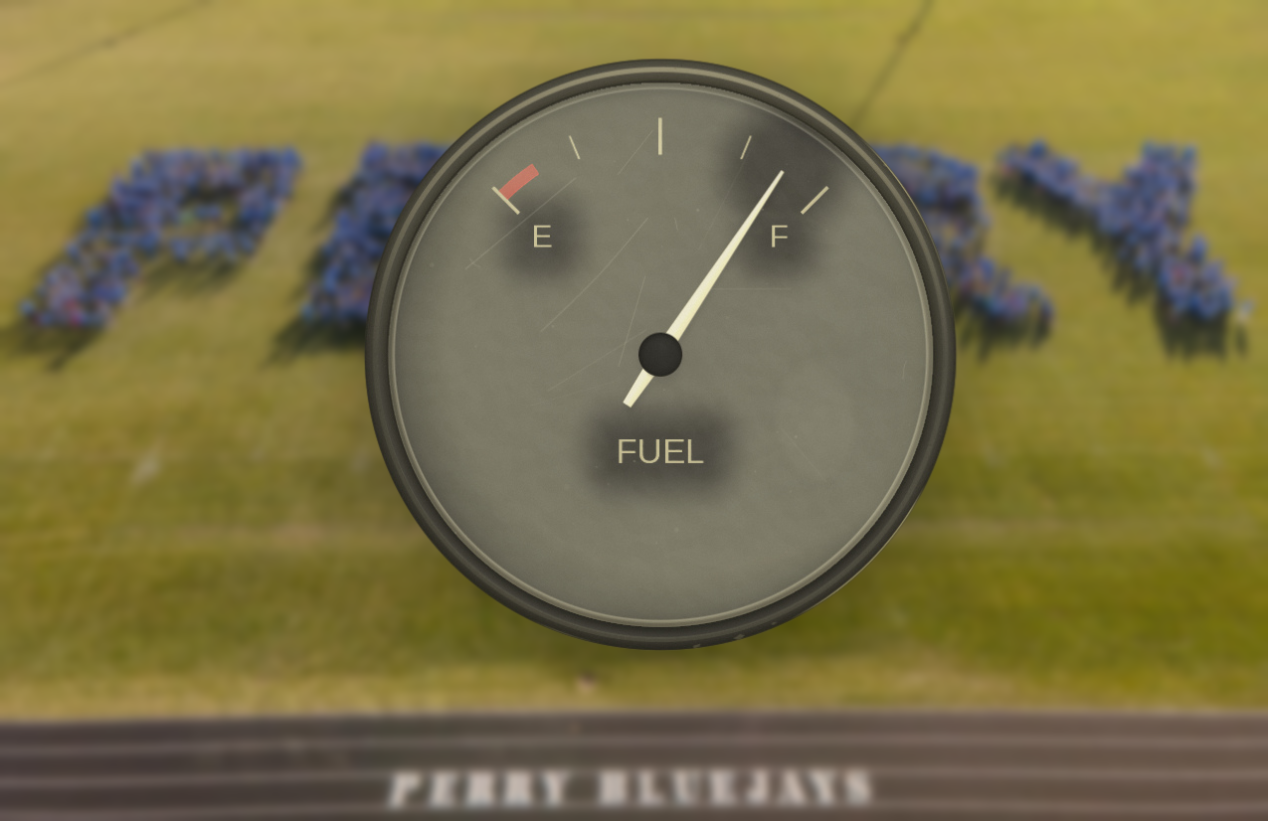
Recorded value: 0.875
